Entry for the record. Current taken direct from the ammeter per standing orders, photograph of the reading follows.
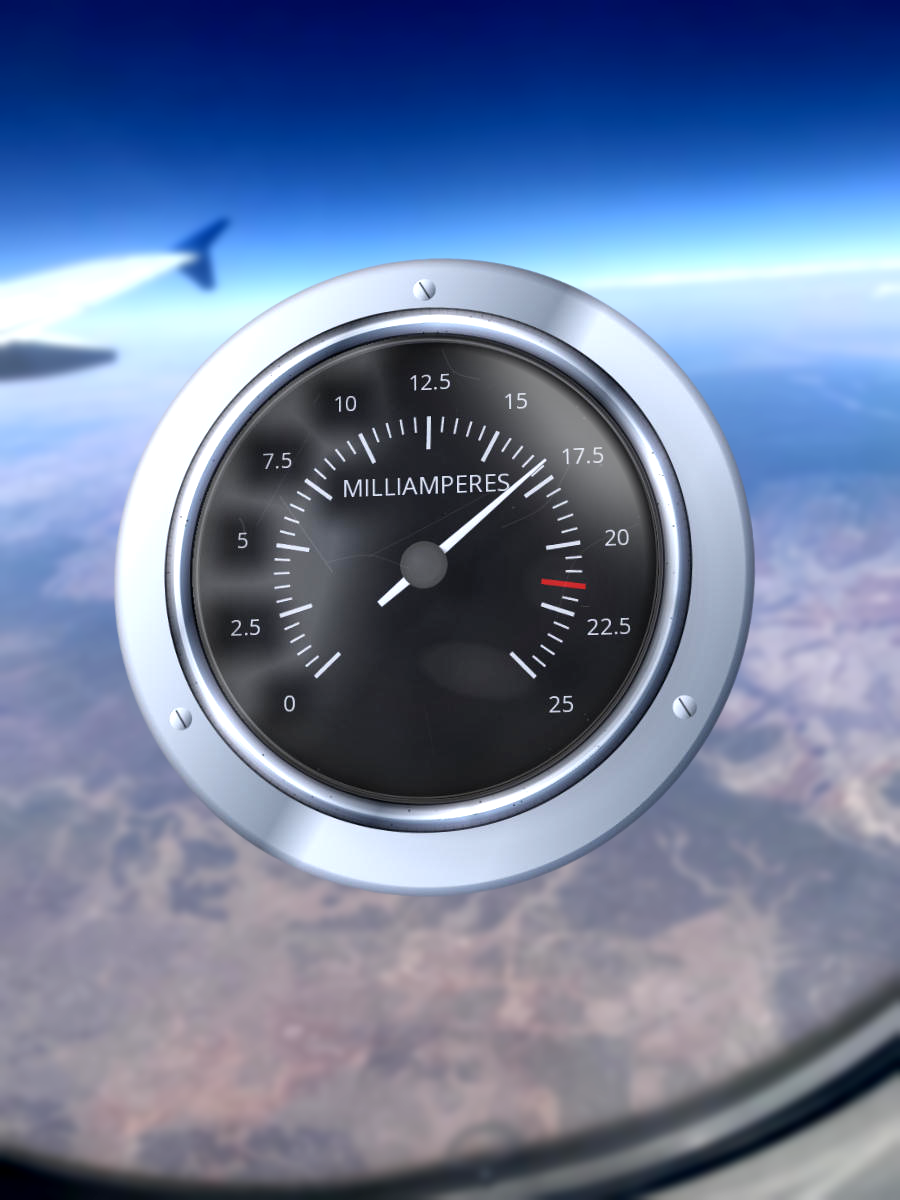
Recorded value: 17 mA
